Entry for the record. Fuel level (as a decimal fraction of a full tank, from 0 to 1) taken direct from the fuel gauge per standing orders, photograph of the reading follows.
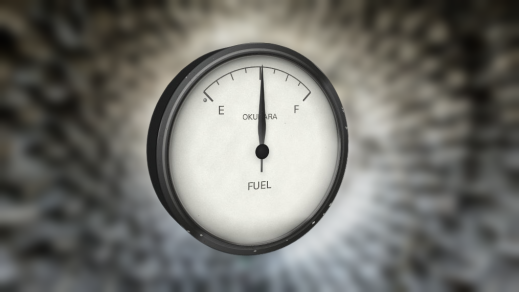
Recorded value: 0.5
